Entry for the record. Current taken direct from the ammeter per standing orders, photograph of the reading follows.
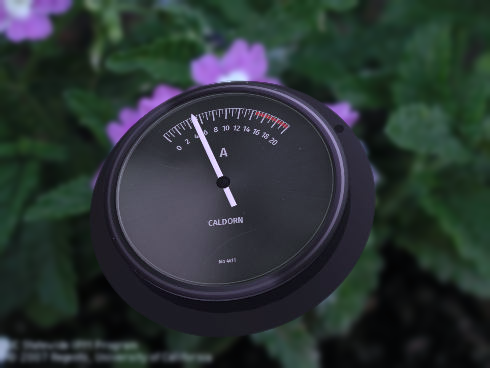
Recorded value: 5 A
